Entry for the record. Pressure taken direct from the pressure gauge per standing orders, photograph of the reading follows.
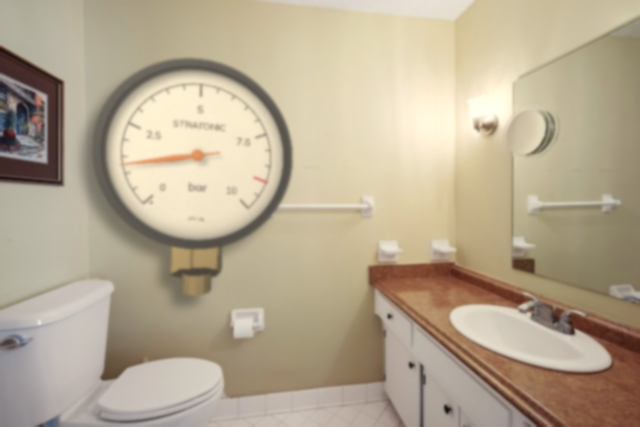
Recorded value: 1.25 bar
